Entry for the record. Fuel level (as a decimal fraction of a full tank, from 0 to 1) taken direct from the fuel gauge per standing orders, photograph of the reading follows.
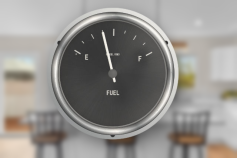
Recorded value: 0.375
